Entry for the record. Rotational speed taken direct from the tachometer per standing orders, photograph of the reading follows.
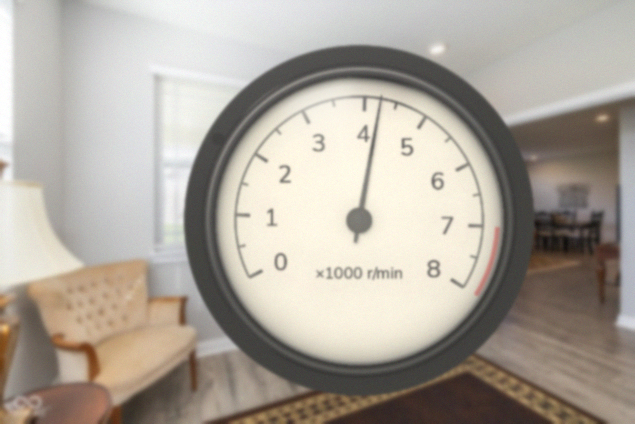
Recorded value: 4250 rpm
